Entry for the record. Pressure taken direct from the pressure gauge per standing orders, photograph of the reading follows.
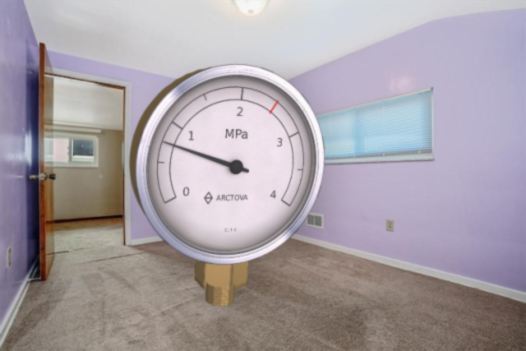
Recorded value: 0.75 MPa
